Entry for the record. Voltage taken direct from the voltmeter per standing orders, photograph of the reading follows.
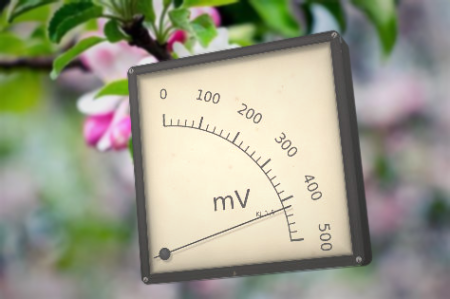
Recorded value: 420 mV
